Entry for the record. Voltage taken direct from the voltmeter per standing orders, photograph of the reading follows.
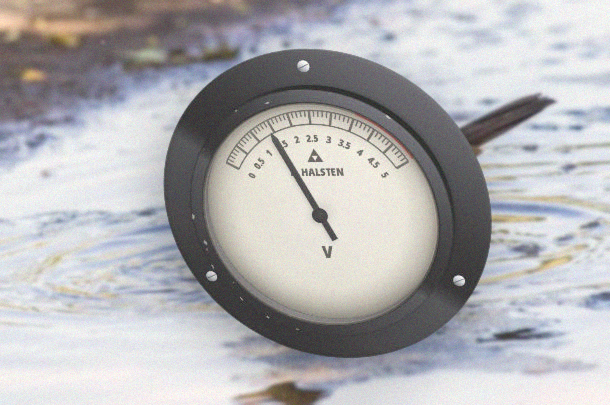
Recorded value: 1.5 V
